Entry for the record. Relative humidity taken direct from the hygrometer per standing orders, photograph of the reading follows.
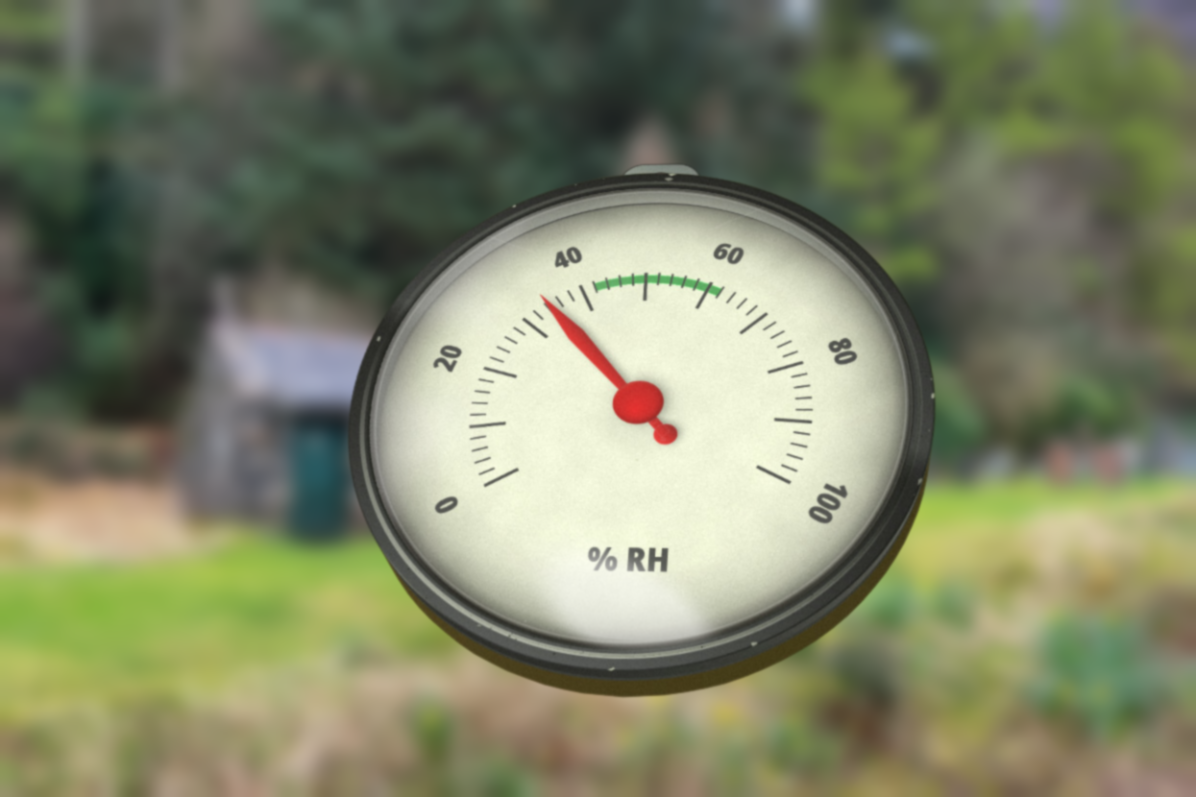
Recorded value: 34 %
